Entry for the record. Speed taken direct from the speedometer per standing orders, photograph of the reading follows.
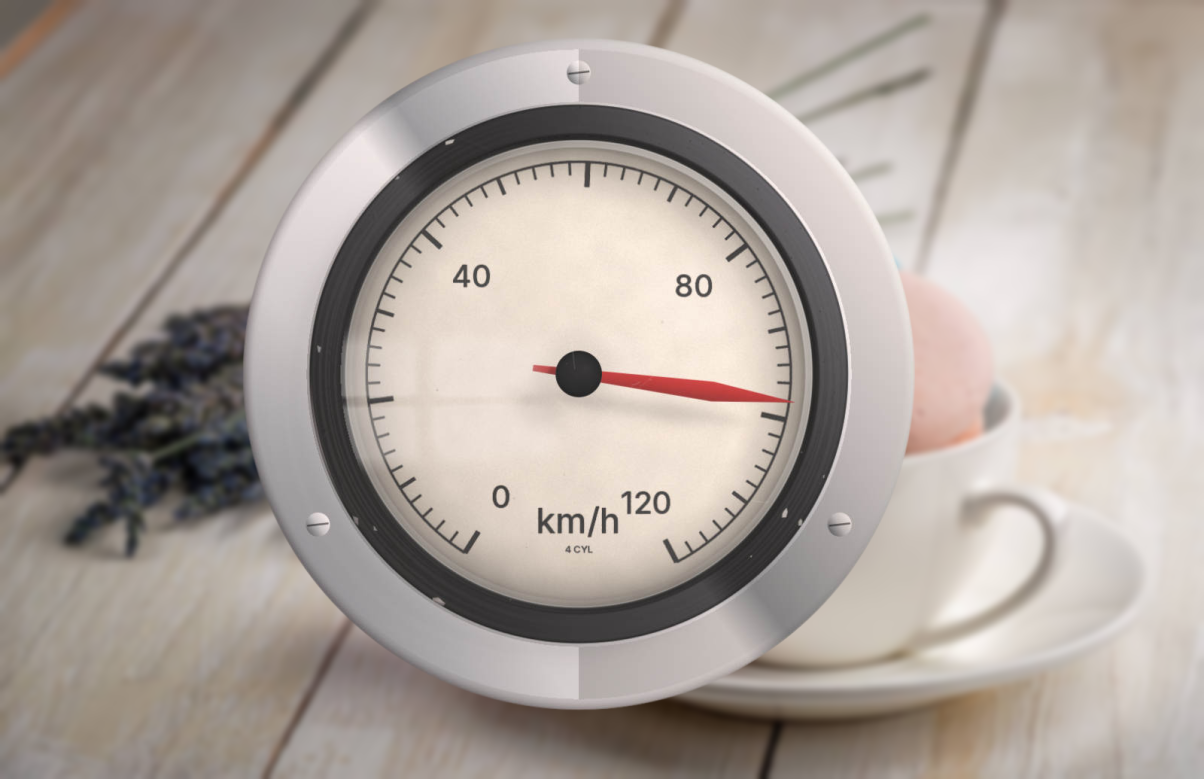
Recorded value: 98 km/h
